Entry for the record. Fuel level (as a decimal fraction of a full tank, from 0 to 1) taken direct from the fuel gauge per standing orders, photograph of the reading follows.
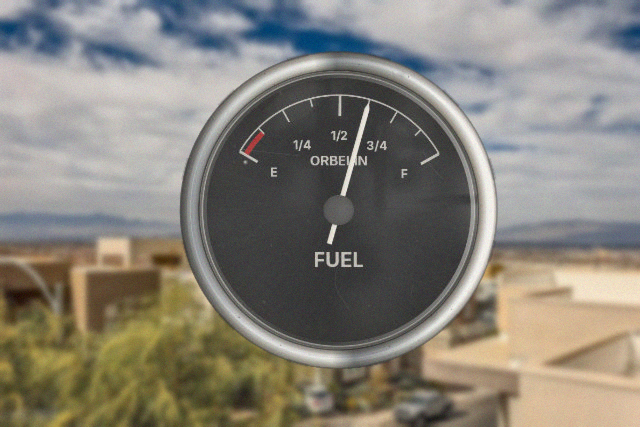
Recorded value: 0.625
